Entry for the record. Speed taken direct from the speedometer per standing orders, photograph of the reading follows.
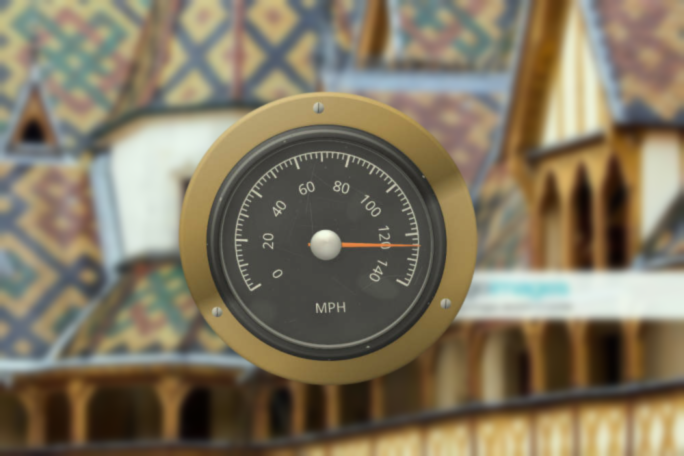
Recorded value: 124 mph
